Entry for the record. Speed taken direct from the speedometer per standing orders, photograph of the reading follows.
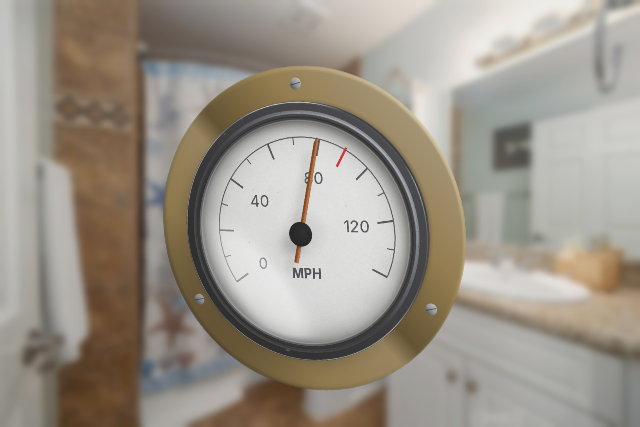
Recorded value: 80 mph
